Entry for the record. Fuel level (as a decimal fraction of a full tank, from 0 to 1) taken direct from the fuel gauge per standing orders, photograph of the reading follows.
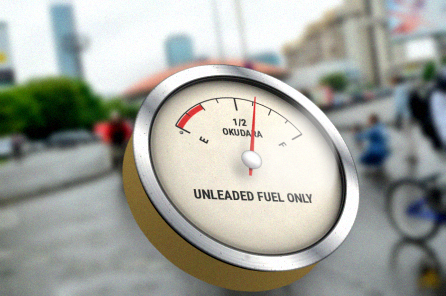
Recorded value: 0.625
